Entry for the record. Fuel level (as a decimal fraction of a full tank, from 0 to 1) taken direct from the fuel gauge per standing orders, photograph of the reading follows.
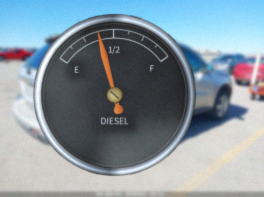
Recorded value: 0.375
